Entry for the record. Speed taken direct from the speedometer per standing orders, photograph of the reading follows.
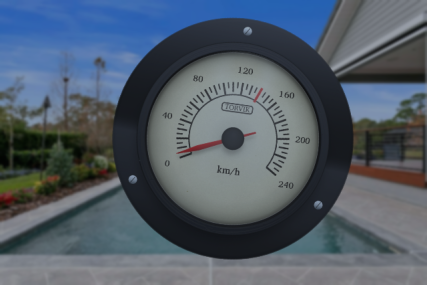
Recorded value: 5 km/h
